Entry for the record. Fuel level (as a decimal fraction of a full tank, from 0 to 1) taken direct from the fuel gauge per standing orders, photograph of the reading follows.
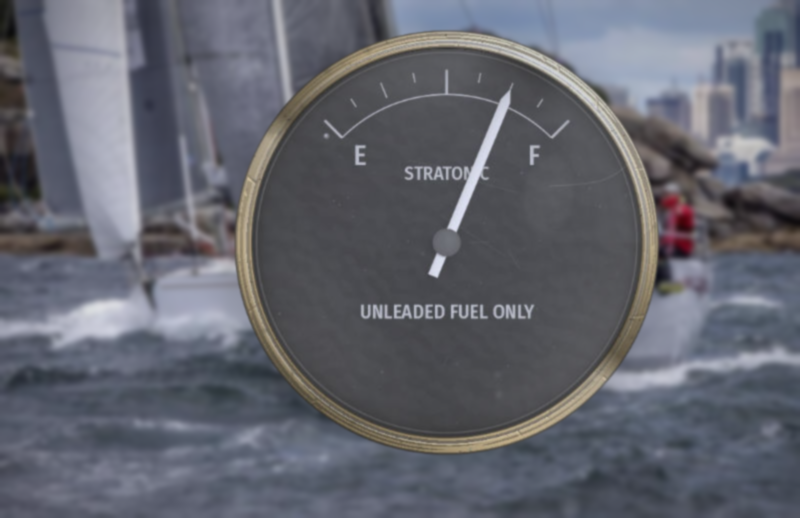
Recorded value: 0.75
